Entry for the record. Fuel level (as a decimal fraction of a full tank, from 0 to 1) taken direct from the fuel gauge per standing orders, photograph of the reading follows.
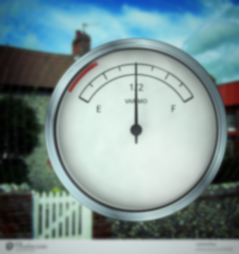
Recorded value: 0.5
